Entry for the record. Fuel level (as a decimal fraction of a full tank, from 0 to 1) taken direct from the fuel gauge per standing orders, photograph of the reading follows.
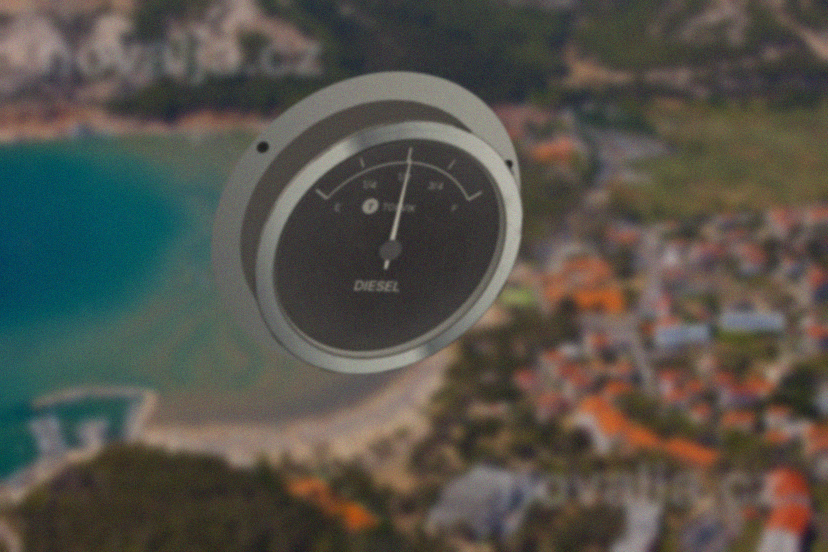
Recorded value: 0.5
